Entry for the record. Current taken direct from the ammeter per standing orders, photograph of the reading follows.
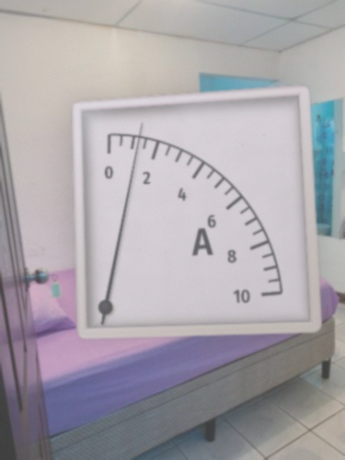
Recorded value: 1.25 A
